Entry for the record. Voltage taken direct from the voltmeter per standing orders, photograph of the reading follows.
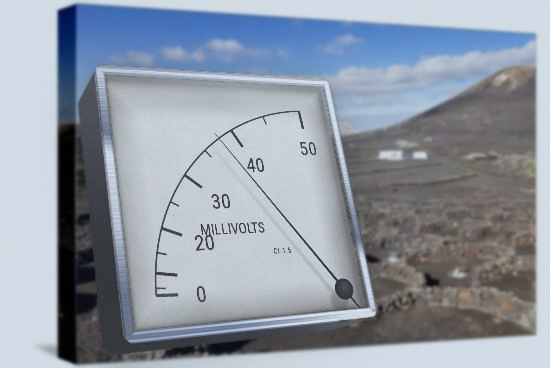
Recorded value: 37.5 mV
